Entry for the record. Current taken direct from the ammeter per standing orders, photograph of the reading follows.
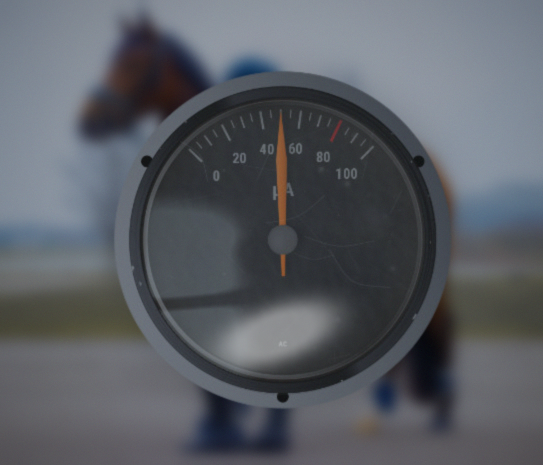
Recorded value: 50 µA
